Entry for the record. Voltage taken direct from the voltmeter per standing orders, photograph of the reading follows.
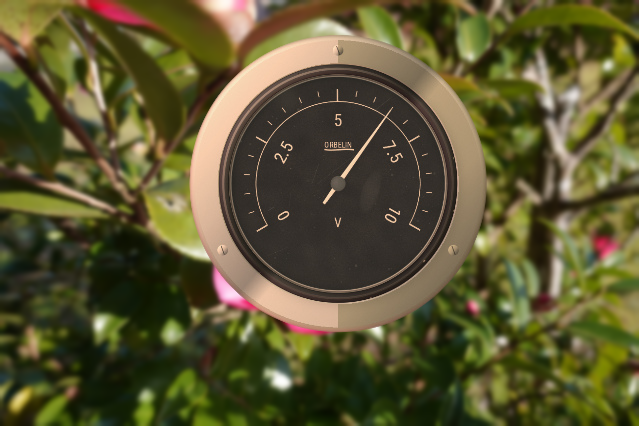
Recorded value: 6.5 V
